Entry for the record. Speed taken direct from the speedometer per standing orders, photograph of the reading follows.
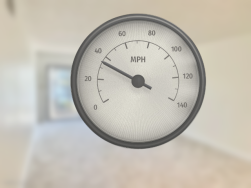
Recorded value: 35 mph
